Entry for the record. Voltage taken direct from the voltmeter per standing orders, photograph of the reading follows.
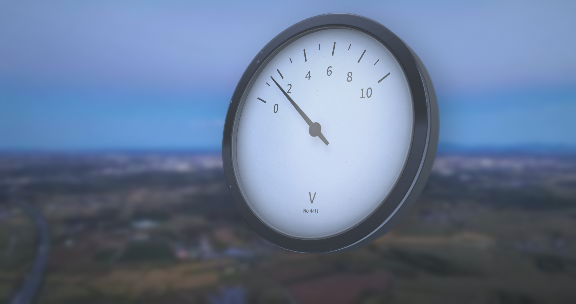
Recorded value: 1.5 V
